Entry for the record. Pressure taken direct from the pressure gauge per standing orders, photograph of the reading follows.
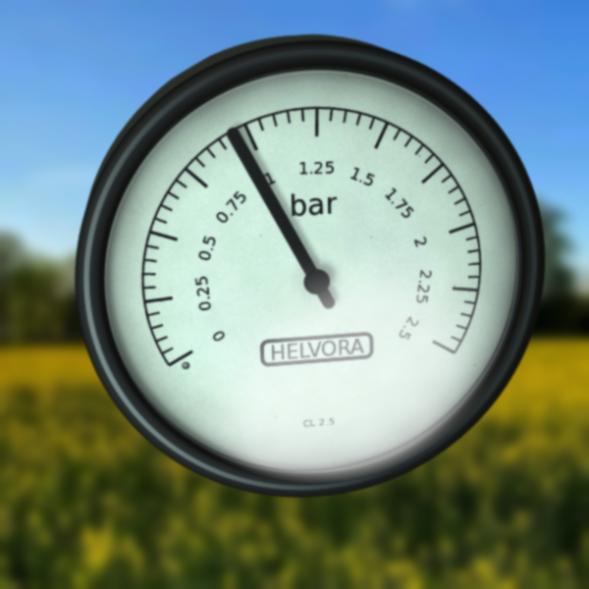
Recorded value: 0.95 bar
